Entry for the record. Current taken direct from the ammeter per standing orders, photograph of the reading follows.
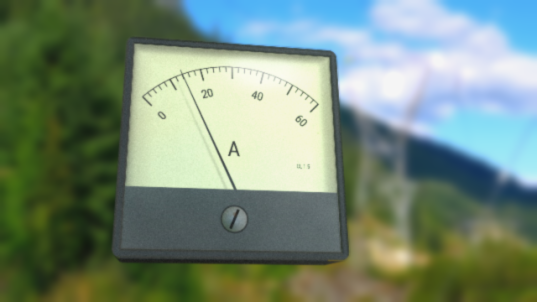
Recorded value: 14 A
